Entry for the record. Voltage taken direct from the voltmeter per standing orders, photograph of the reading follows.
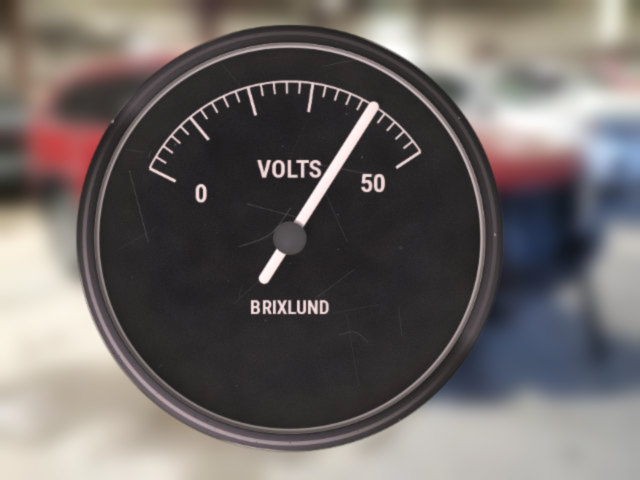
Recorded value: 40 V
